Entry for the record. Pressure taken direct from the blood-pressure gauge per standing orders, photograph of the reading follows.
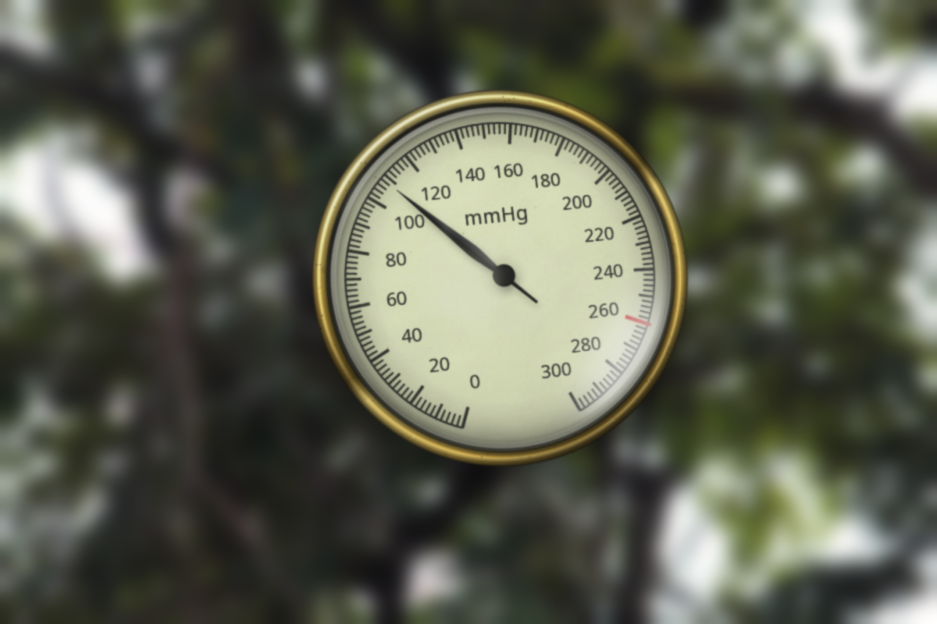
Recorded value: 108 mmHg
